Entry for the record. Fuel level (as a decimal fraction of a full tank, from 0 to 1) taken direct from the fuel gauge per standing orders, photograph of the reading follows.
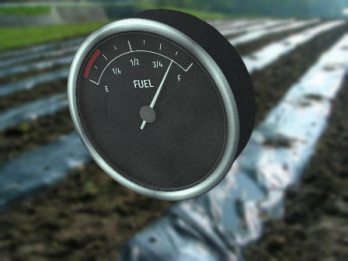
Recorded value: 0.875
